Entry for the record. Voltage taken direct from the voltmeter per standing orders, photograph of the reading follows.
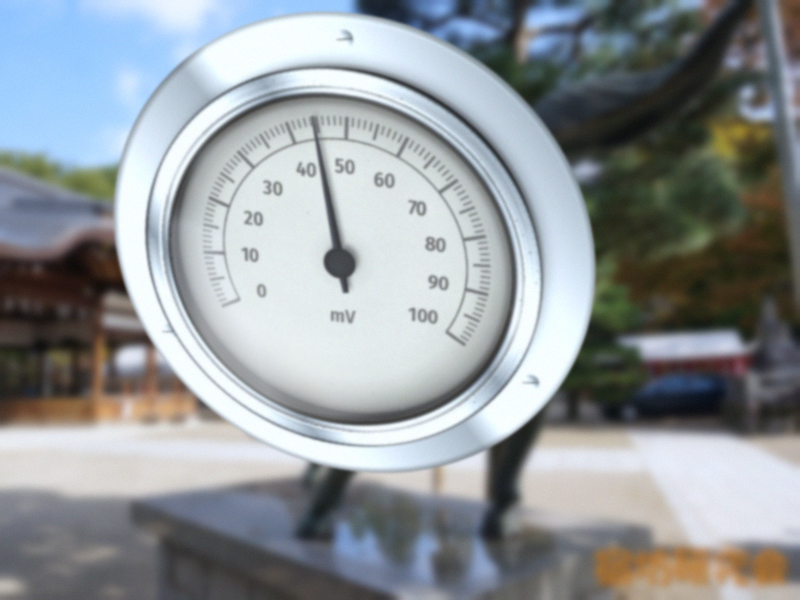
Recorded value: 45 mV
